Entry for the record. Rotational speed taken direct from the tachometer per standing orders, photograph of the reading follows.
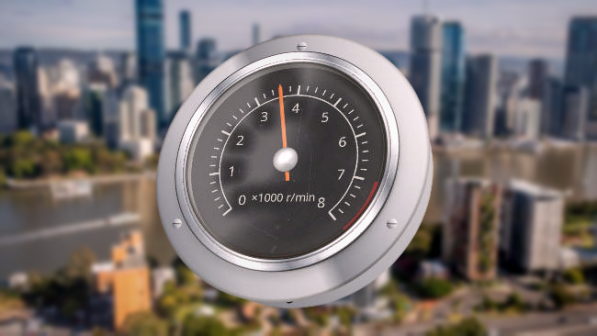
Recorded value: 3600 rpm
